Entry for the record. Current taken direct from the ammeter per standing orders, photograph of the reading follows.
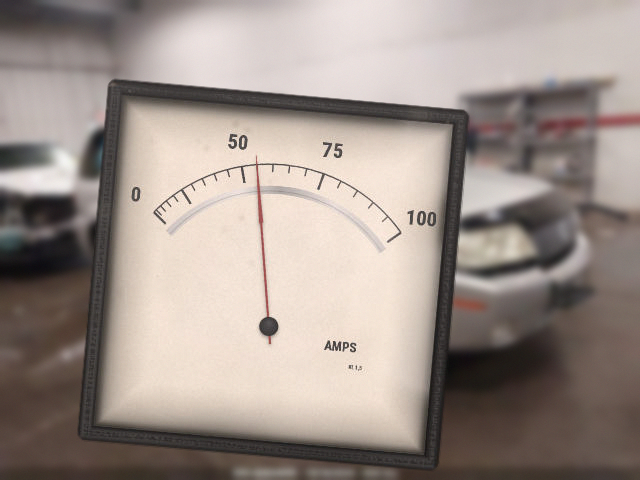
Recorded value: 55 A
